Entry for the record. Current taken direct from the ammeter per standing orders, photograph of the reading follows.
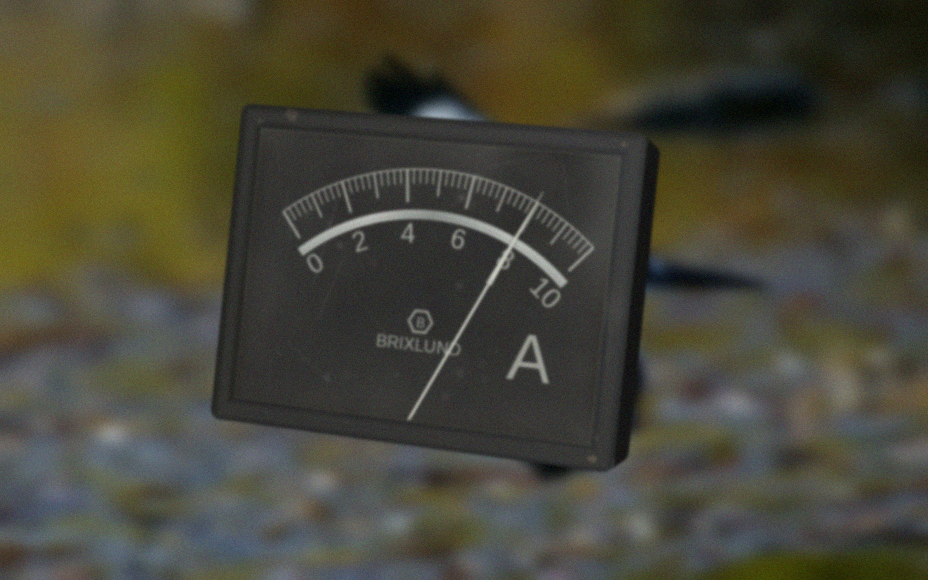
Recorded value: 8 A
